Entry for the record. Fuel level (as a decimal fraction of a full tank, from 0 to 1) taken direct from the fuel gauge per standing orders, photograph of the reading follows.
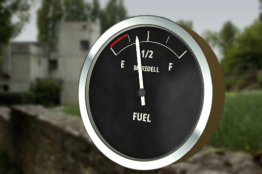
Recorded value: 0.375
